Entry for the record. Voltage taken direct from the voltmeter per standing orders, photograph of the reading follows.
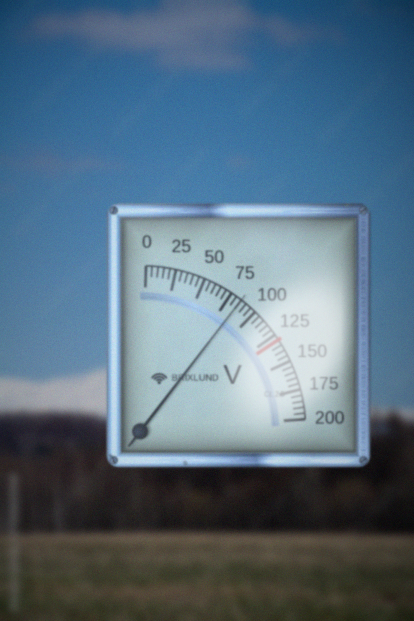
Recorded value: 85 V
